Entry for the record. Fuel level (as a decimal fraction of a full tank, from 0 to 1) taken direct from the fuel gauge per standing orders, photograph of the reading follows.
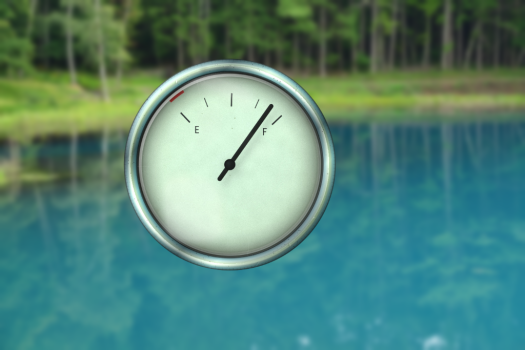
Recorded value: 0.875
